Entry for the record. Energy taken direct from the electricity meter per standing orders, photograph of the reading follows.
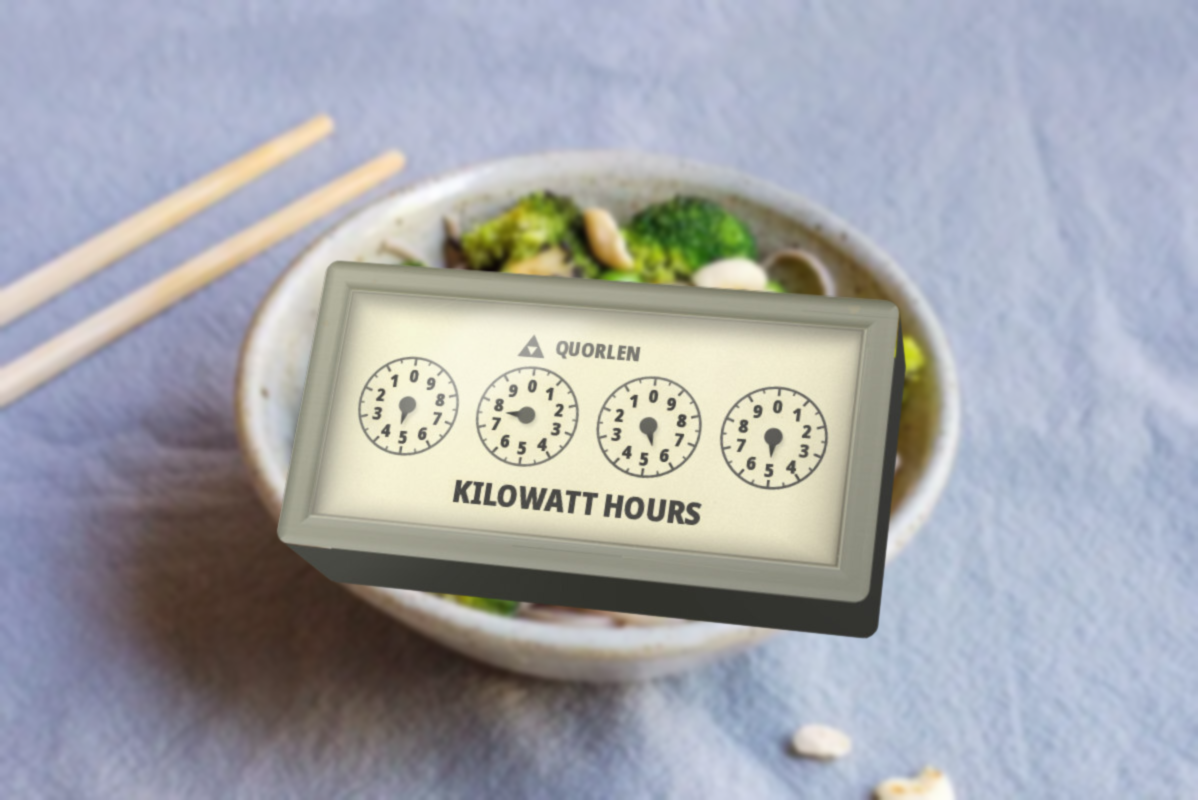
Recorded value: 4755 kWh
